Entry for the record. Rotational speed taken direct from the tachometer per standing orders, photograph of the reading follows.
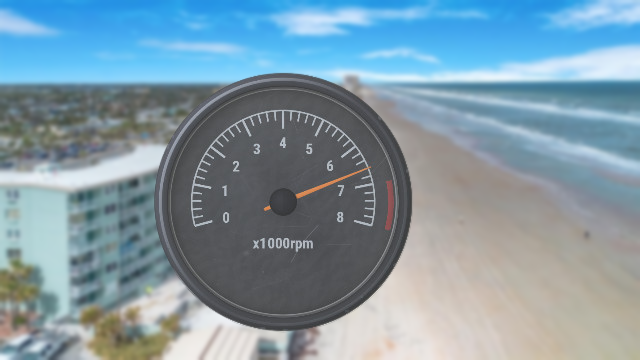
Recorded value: 6600 rpm
